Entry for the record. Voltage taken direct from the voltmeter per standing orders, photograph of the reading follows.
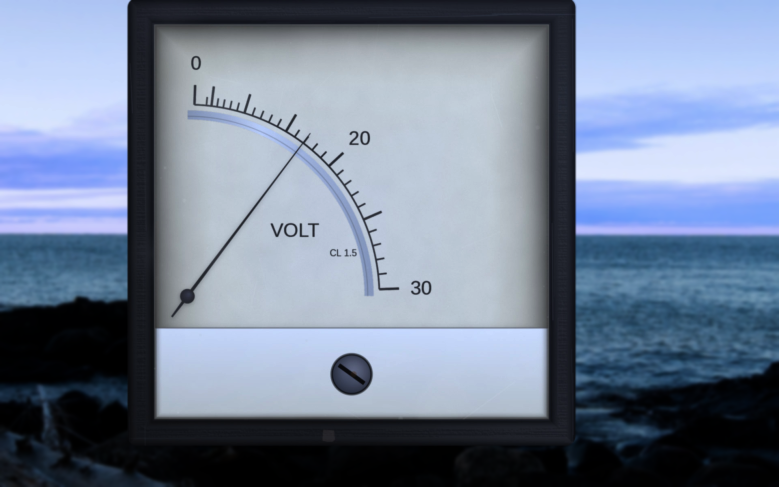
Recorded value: 17 V
